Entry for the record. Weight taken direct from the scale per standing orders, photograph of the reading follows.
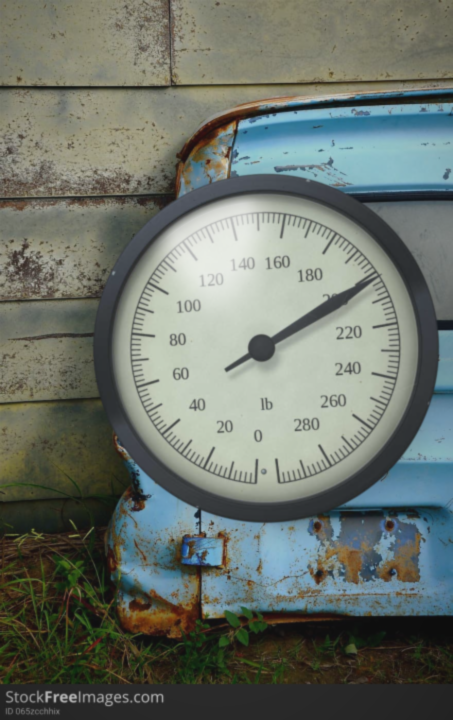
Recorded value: 202 lb
